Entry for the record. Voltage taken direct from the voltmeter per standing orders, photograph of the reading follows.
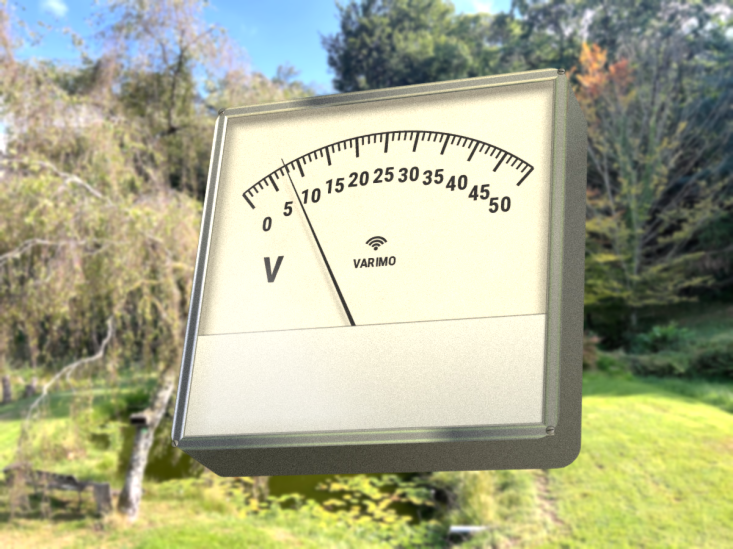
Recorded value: 8 V
